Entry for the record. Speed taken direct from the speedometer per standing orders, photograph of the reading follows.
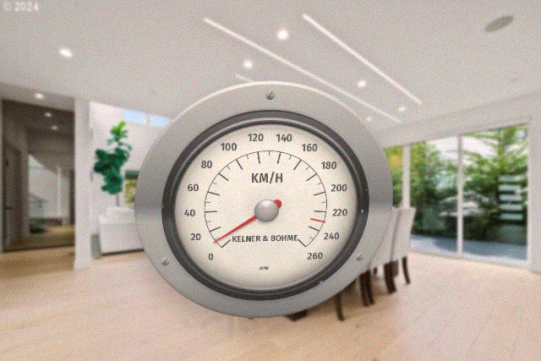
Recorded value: 10 km/h
